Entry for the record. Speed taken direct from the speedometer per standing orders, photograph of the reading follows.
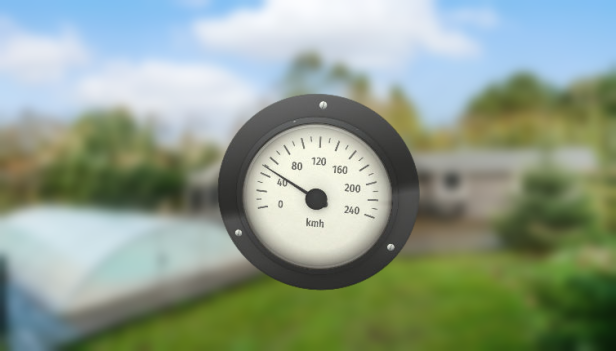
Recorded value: 50 km/h
